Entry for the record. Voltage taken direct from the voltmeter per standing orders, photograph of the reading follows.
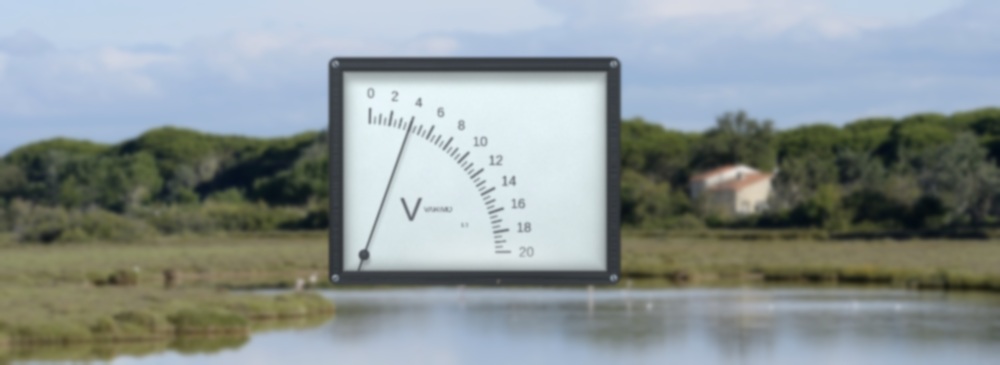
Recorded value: 4 V
